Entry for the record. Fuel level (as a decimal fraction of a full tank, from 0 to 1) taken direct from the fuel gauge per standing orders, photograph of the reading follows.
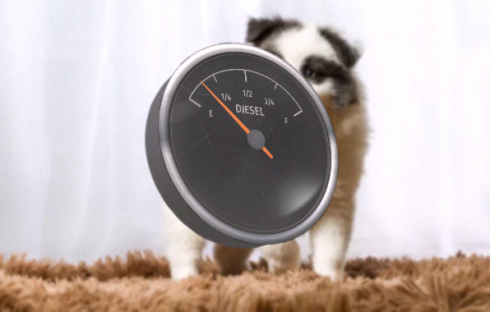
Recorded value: 0.125
